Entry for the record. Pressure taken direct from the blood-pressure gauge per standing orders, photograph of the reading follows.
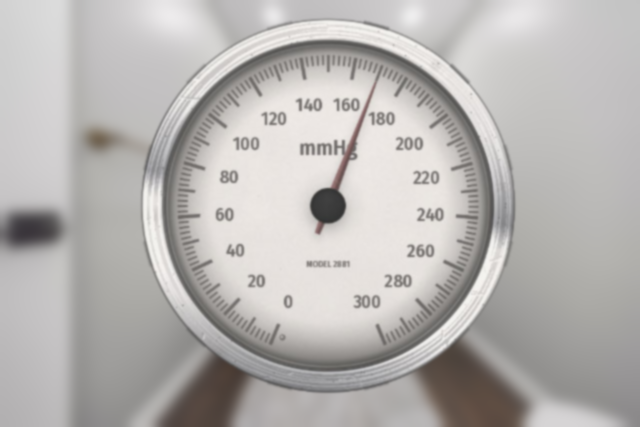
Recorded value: 170 mmHg
